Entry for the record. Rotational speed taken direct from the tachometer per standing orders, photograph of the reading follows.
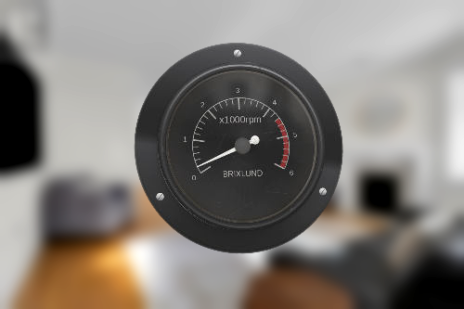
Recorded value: 200 rpm
